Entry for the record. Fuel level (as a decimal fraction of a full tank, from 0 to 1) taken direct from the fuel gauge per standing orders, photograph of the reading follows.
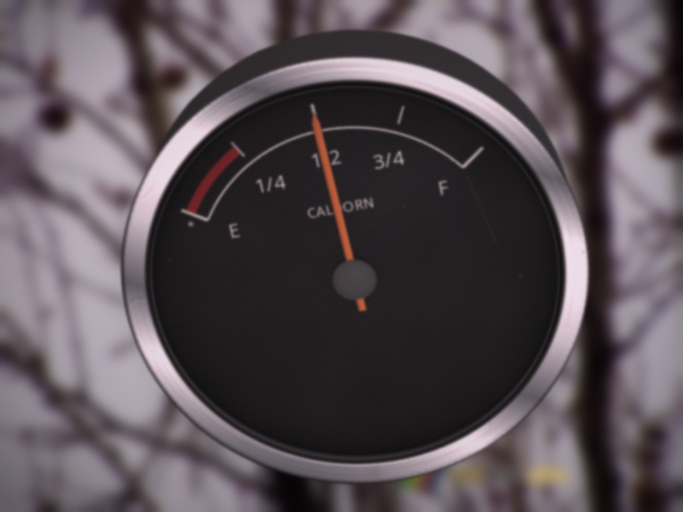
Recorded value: 0.5
